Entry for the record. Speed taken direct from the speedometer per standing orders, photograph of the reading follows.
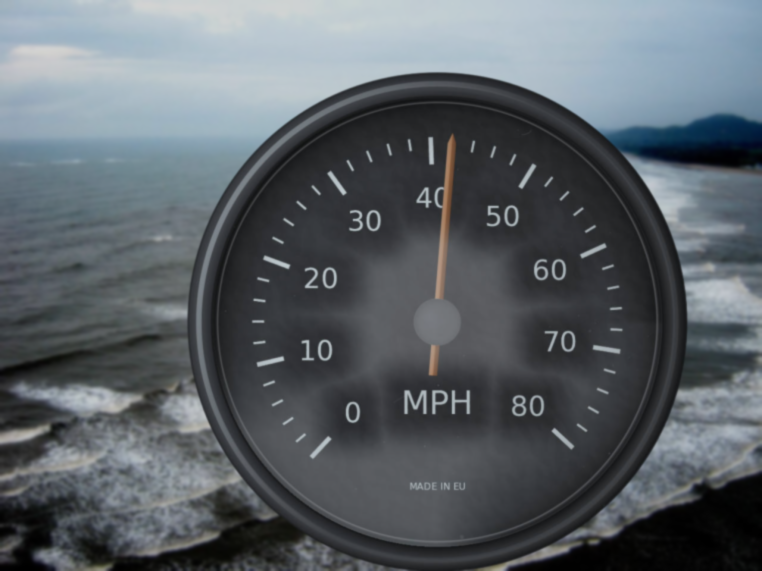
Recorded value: 42 mph
